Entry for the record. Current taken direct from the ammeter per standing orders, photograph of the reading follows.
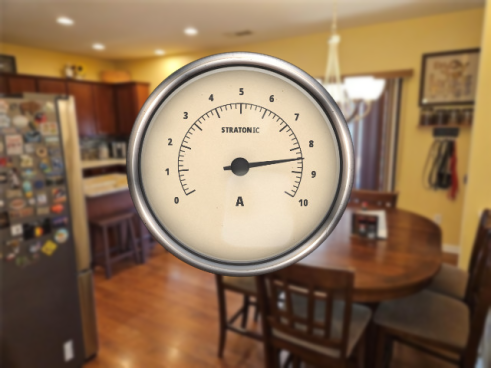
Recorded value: 8.4 A
